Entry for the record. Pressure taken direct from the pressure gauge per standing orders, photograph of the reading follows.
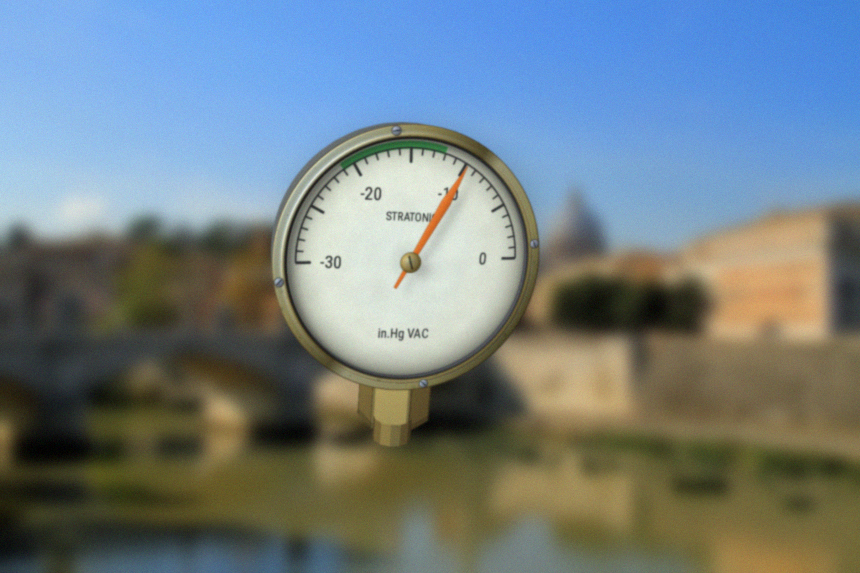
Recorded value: -10 inHg
